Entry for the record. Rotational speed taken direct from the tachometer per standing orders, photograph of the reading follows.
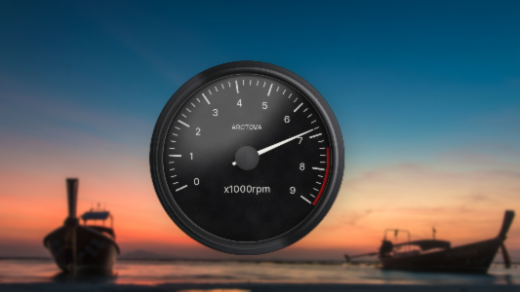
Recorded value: 6800 rpm
